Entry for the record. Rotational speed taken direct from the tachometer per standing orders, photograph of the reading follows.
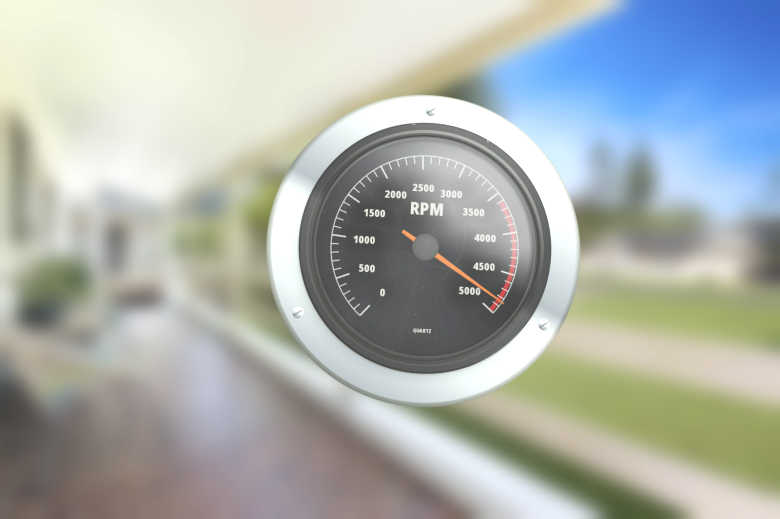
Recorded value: 4850 rpm
